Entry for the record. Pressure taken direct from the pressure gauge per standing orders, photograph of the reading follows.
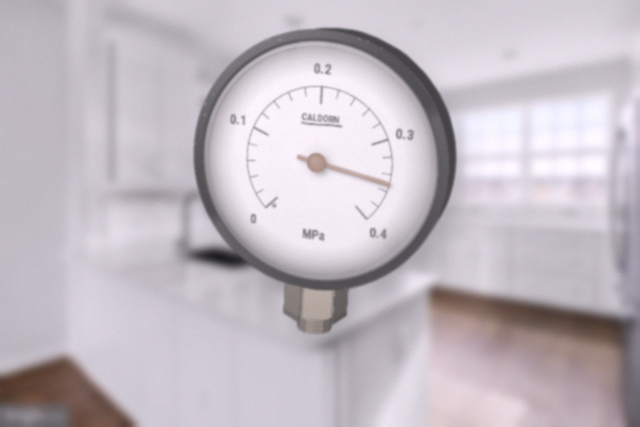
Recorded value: 0.35 MPa
